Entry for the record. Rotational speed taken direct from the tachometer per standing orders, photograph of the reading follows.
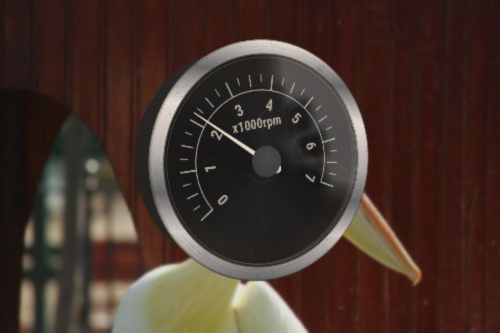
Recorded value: 2125 rpm
